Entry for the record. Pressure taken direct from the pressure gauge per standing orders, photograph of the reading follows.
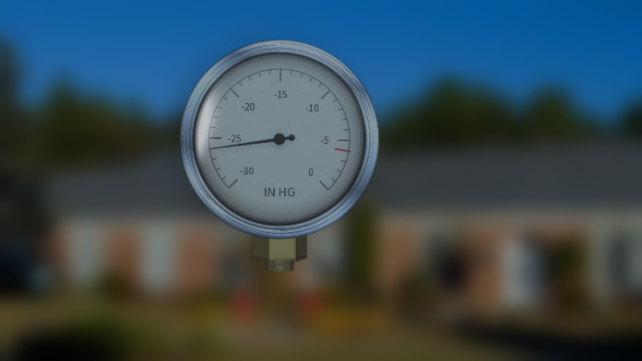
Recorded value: -26 inHg
